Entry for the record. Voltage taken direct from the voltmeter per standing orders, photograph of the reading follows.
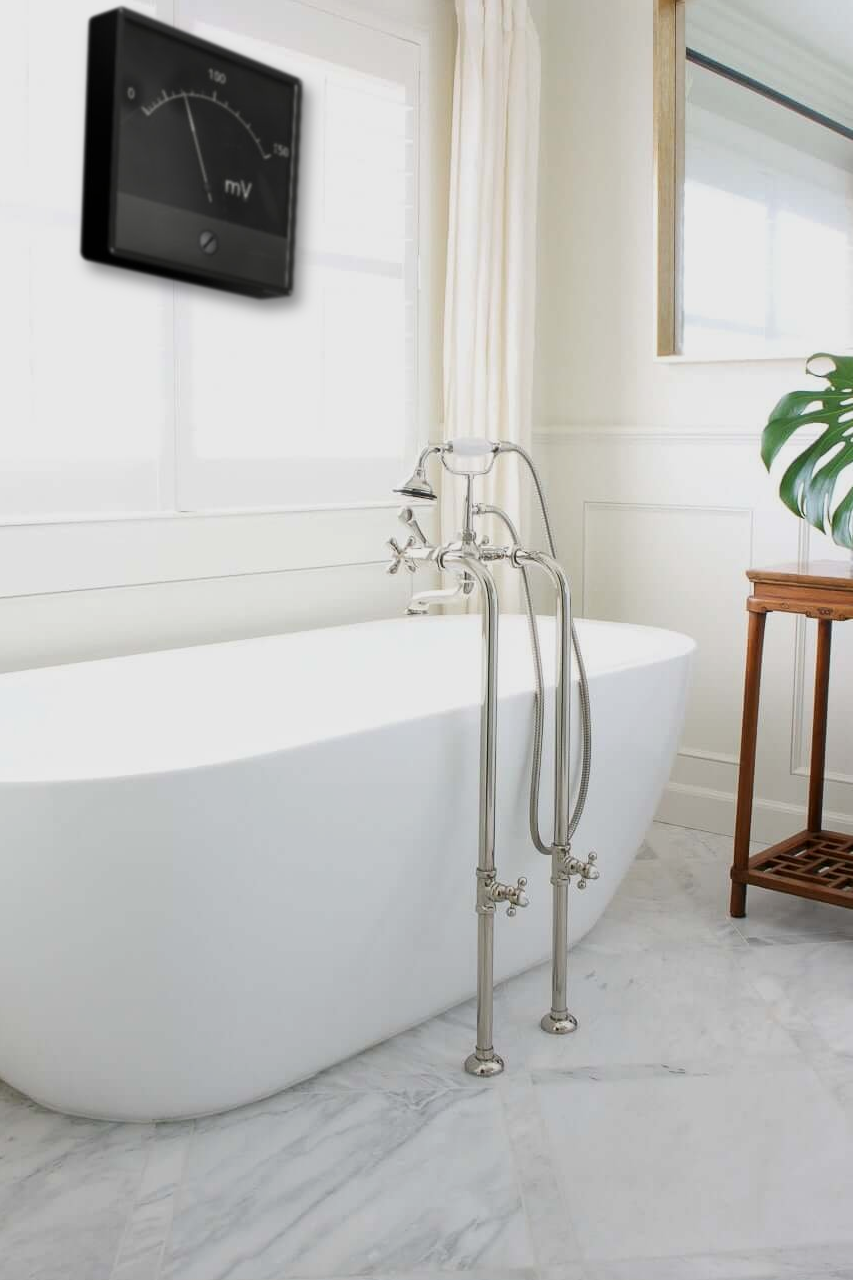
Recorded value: 70 mV
